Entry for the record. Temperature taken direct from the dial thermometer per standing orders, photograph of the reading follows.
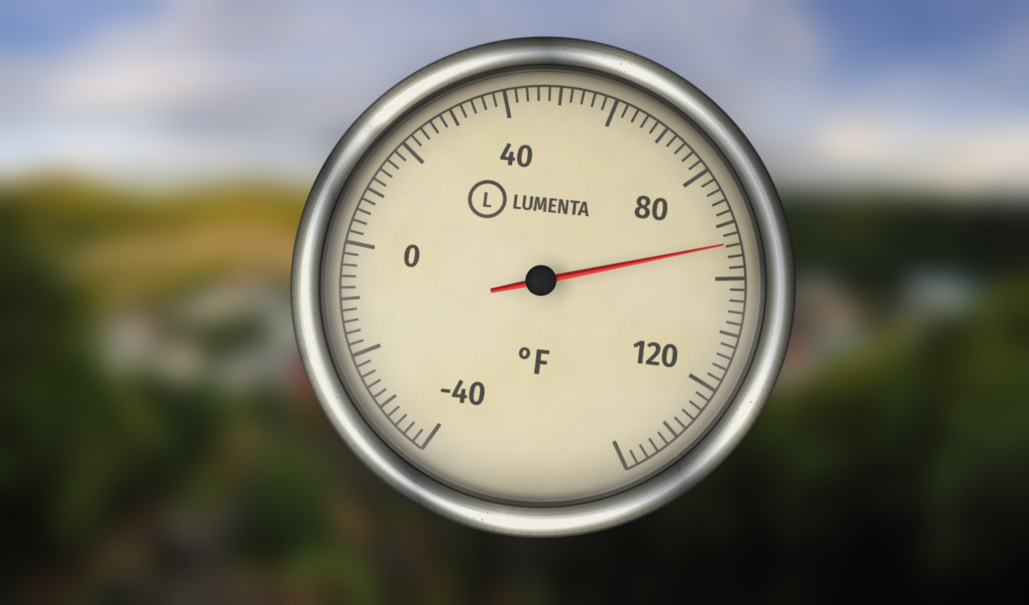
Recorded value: 94 °F
